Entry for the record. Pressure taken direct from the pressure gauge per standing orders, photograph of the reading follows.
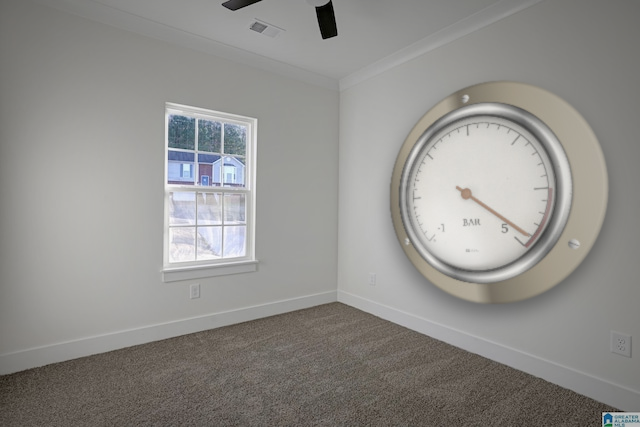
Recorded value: 4.8 bar
